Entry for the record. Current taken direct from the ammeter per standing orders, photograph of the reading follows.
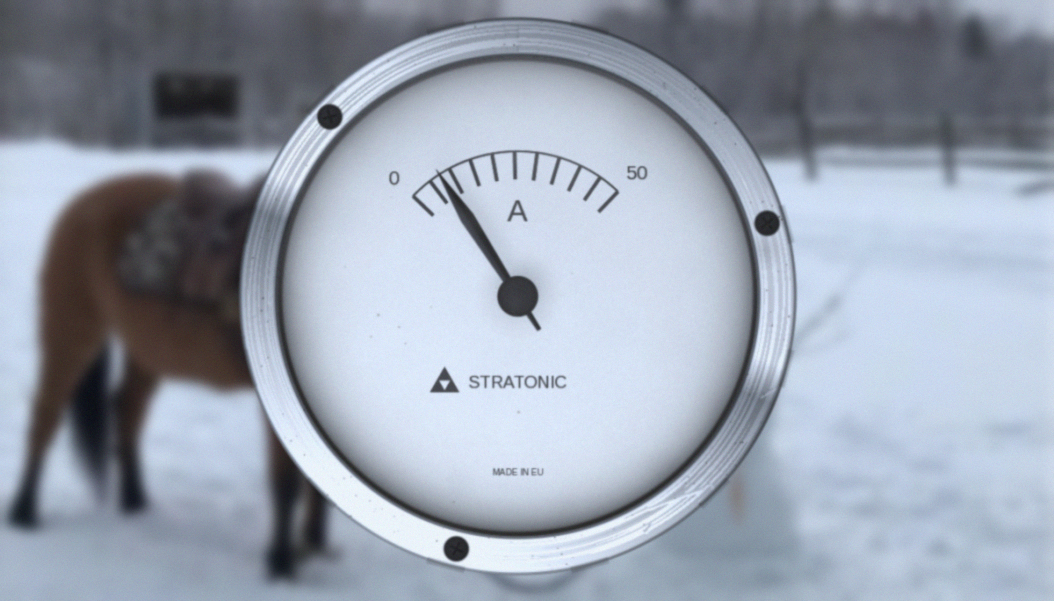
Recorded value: 7.5 A
